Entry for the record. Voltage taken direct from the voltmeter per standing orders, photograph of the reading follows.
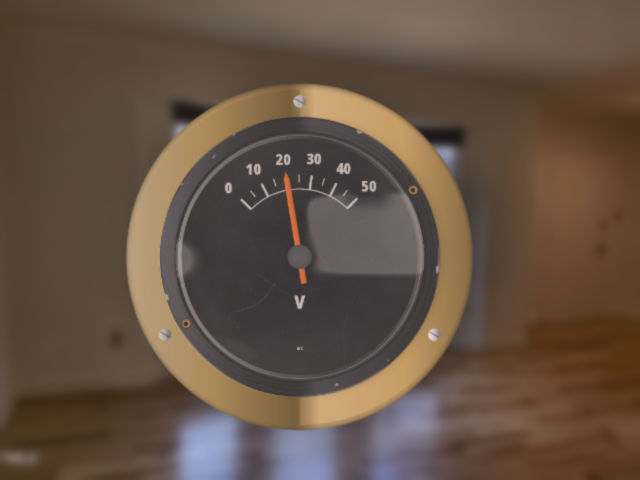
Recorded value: 20 V
